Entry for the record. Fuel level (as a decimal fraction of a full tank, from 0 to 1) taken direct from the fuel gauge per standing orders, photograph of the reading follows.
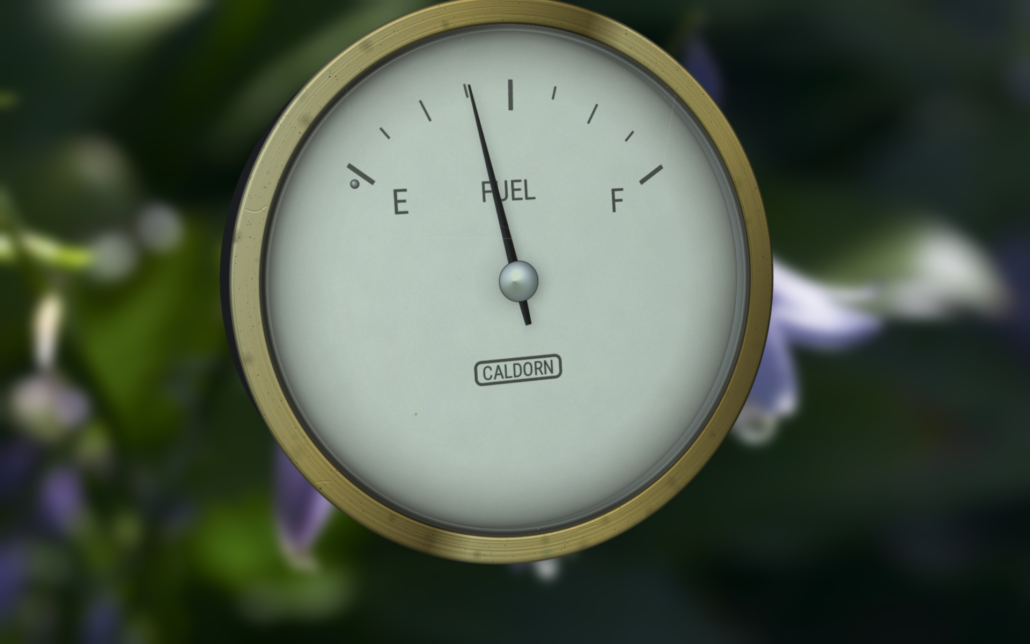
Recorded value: 0.375
